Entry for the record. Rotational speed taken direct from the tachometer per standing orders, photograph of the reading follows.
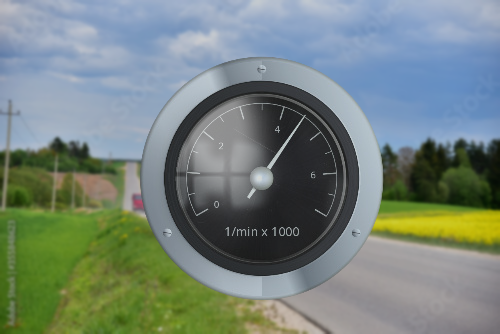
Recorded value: 4500 rpm
